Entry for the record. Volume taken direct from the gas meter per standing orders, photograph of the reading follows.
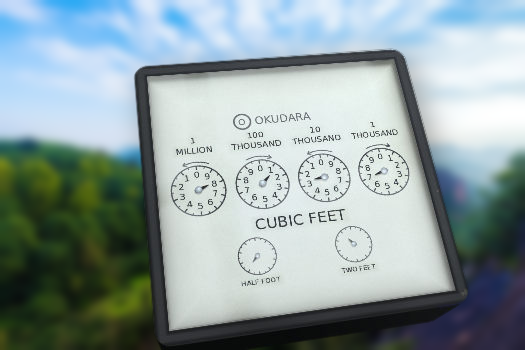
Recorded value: 812700 ft³
